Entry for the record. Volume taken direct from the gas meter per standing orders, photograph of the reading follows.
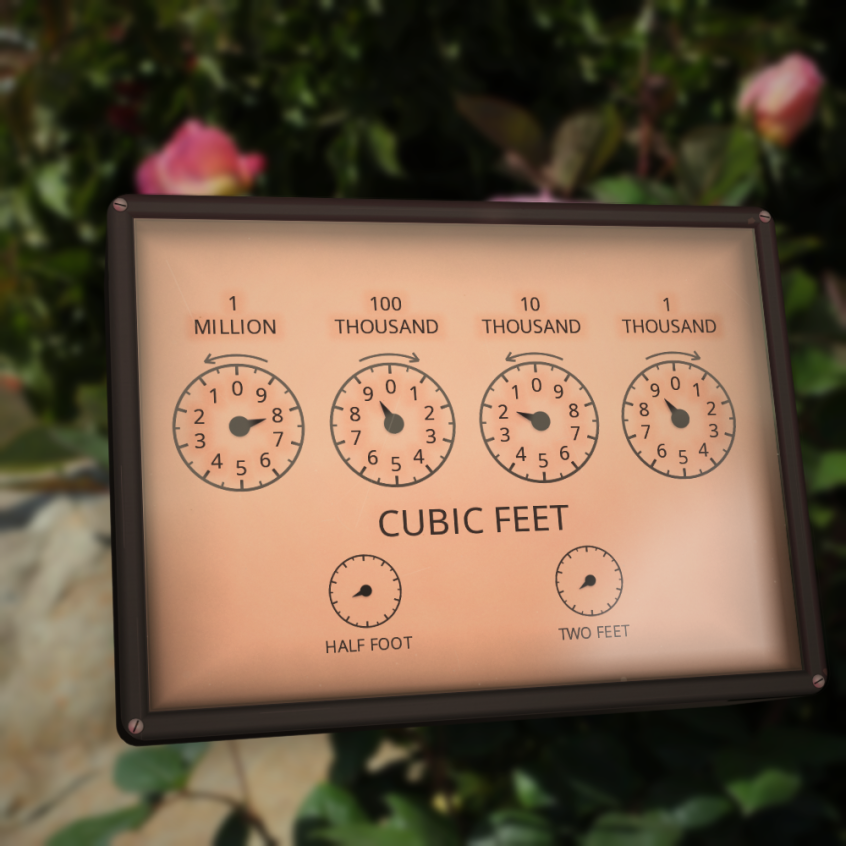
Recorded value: 791900 ft³
